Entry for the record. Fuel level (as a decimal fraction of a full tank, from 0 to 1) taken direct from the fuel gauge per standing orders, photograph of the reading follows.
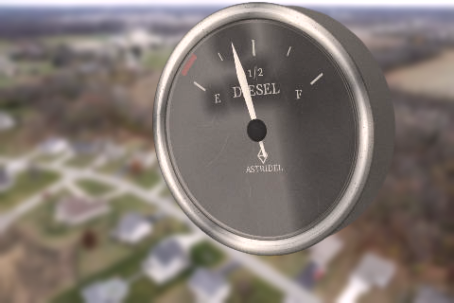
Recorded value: 0.375
